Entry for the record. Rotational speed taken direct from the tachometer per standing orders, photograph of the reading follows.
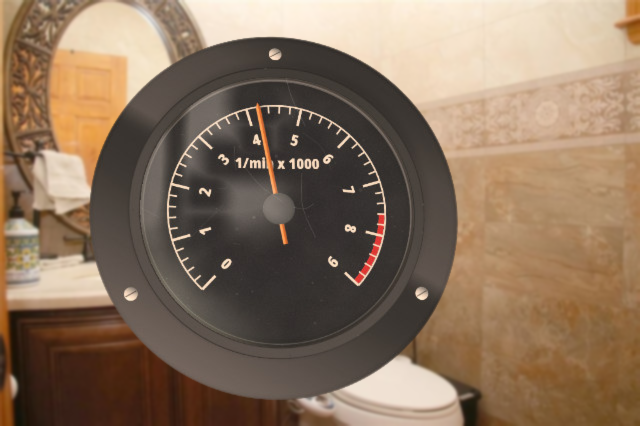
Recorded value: 4200 rpm
